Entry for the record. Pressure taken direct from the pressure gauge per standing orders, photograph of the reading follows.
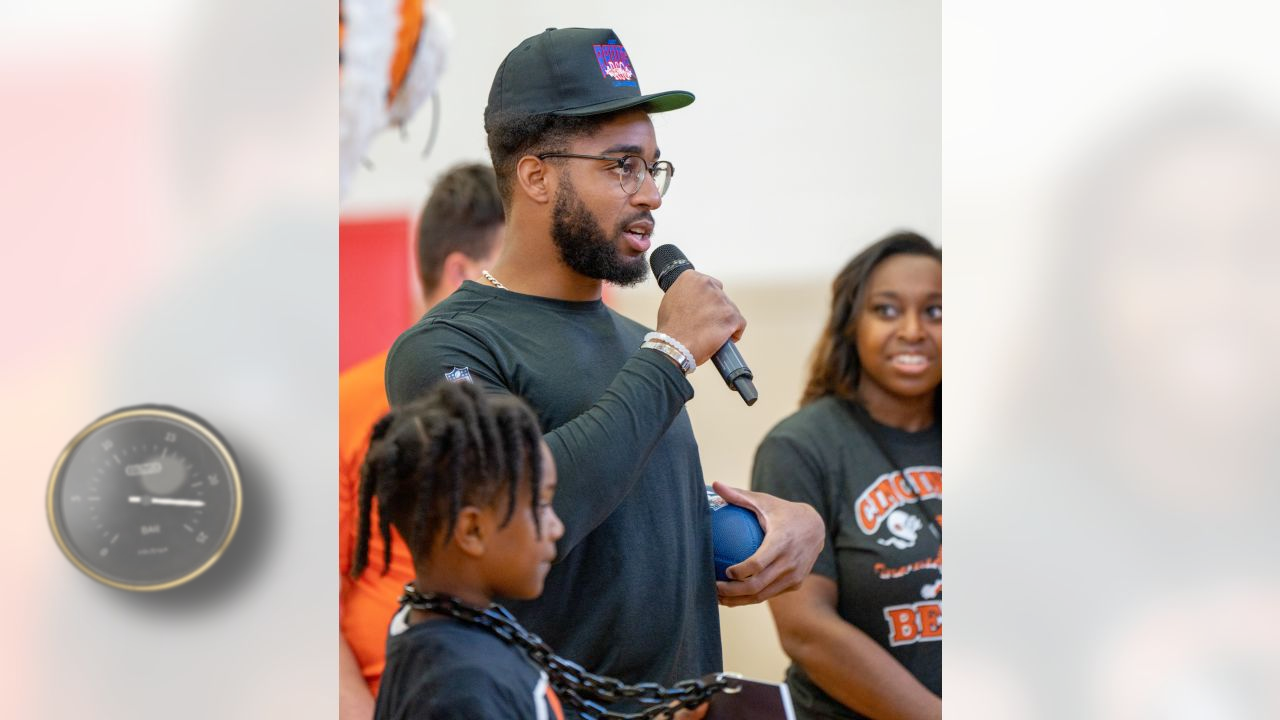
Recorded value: 22 bar
